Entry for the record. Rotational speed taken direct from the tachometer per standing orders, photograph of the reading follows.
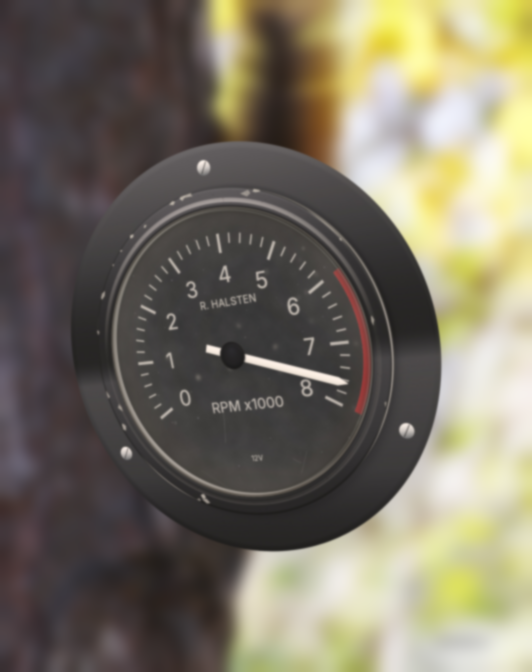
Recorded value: 7600 rpm
